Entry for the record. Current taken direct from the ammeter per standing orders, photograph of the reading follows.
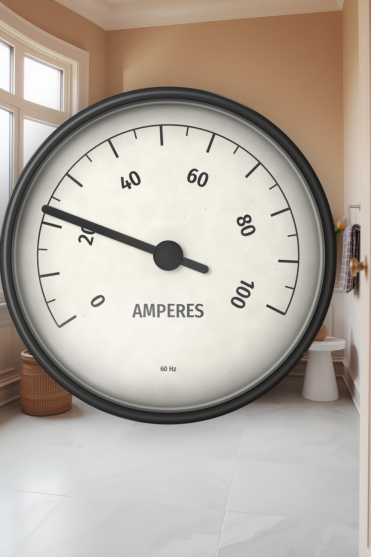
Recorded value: 22.5 A
